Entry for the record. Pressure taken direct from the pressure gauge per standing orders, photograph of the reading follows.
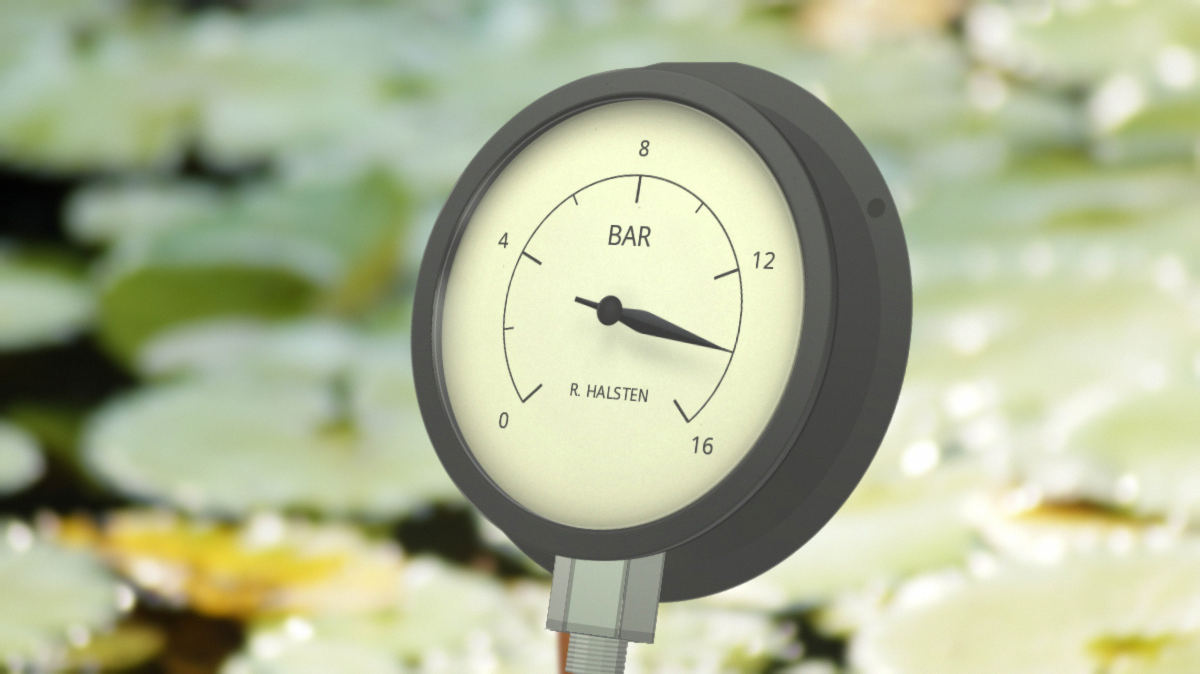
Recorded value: 14 bar
